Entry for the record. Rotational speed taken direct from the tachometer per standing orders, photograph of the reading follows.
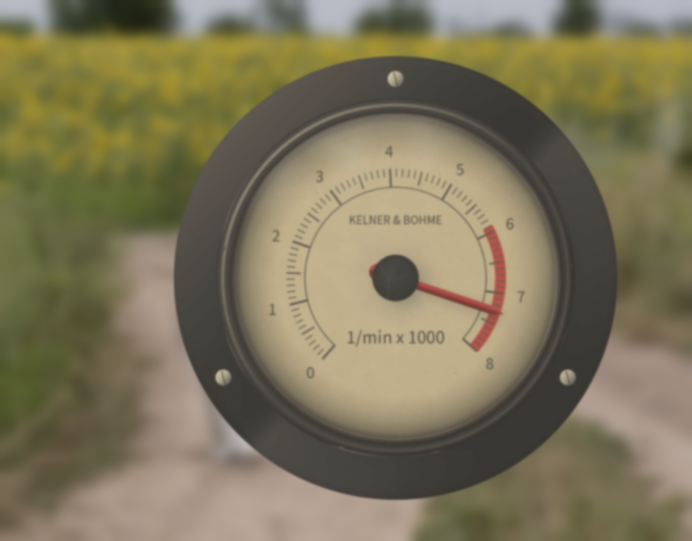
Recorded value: 7300 rpm
